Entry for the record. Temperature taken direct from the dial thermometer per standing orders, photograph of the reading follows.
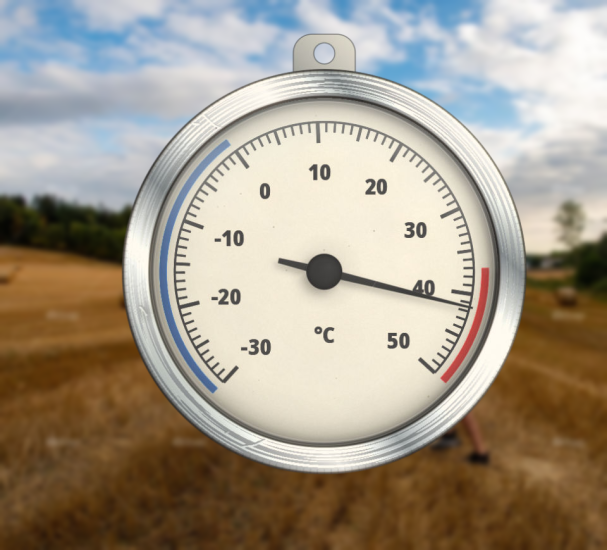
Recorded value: 41.5 °C
